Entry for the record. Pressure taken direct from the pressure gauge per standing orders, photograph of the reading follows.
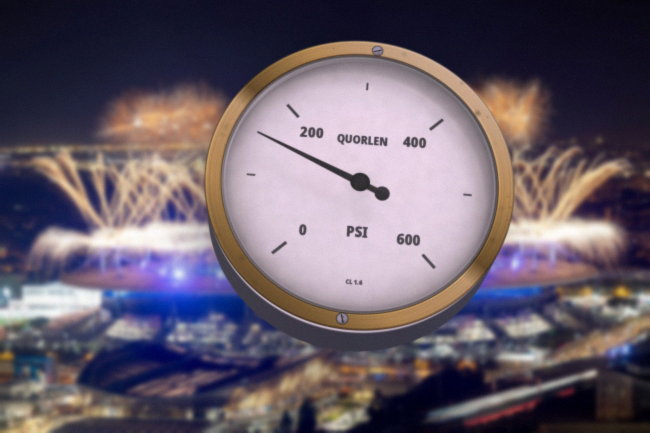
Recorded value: 150 psi
